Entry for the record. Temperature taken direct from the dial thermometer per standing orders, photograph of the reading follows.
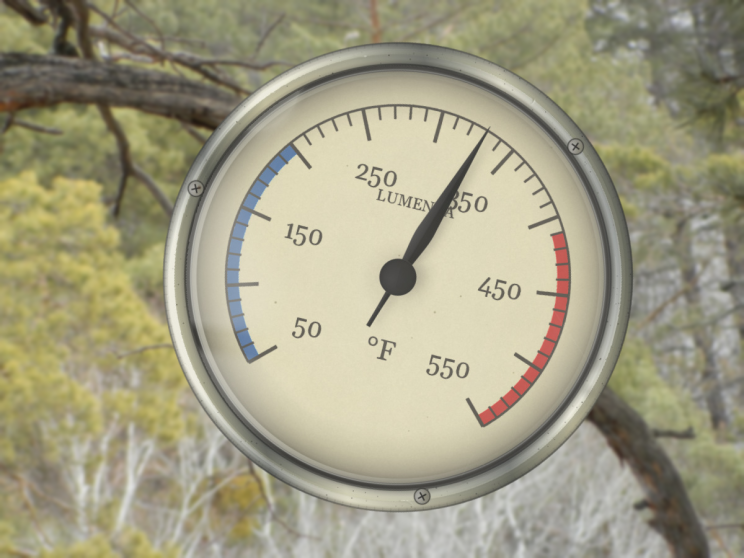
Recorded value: 330 °F
